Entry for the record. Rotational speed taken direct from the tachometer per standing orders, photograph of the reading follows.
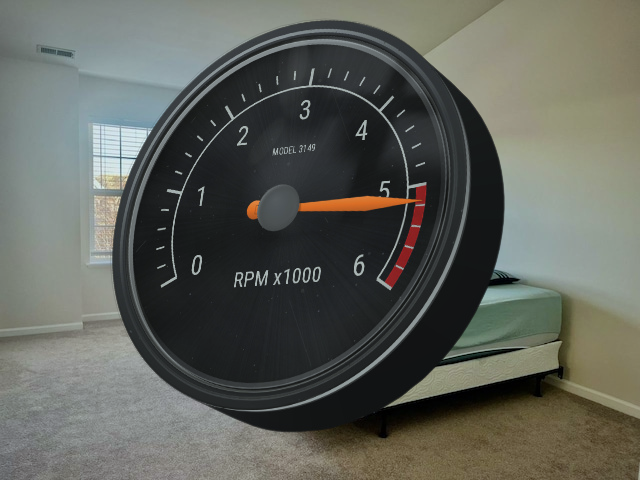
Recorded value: 5200 rpm
